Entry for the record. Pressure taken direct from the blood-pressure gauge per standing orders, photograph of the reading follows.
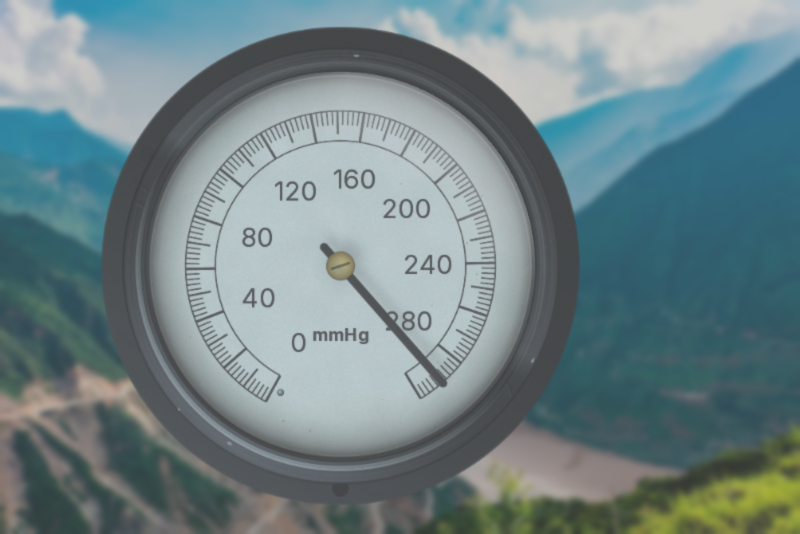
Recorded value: 290 mmHg
